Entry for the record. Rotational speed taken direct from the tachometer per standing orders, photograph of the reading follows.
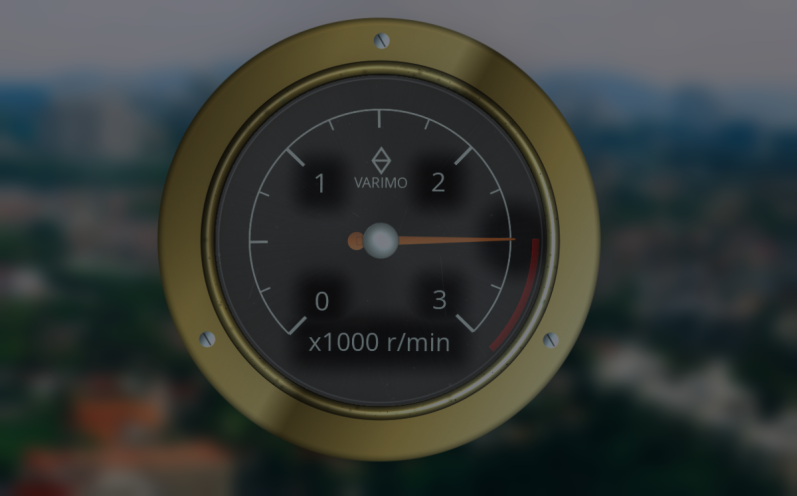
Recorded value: 2500 rpm
